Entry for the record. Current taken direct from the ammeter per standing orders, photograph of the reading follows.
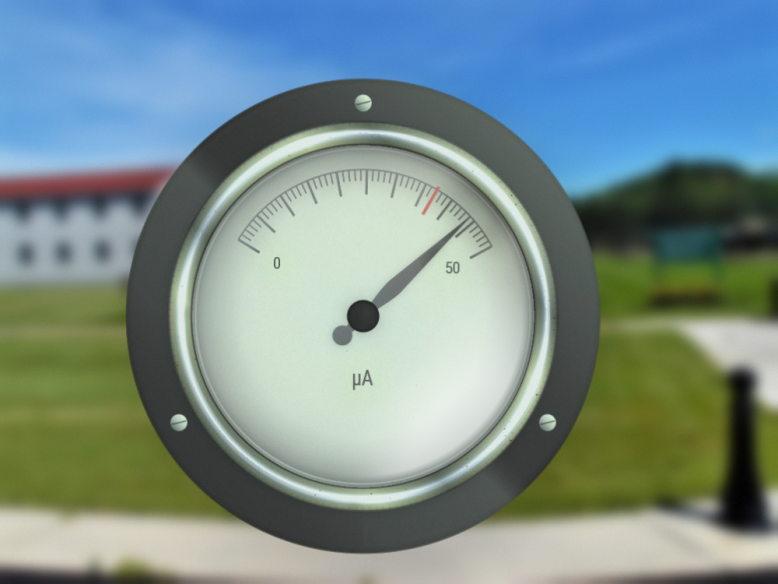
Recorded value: 44 µA
